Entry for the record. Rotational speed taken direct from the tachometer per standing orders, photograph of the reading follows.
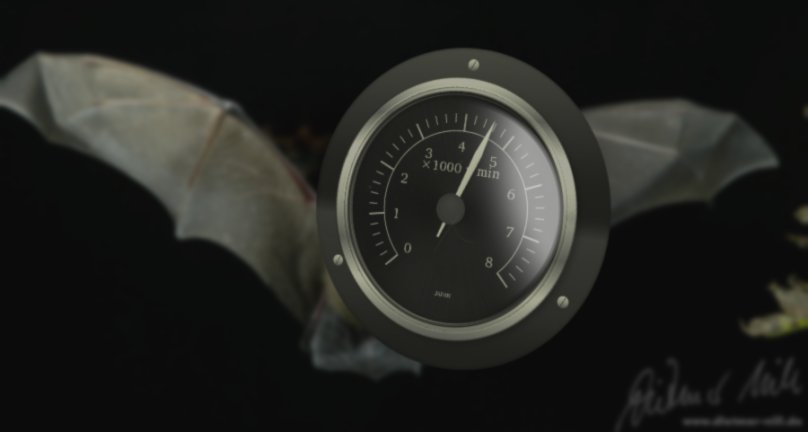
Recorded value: 4600 rpm
